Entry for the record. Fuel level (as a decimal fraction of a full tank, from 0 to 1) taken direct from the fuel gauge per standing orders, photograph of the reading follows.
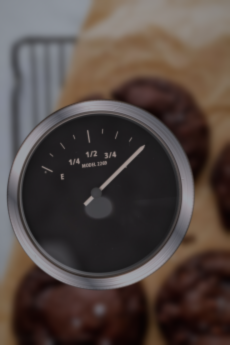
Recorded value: 1
